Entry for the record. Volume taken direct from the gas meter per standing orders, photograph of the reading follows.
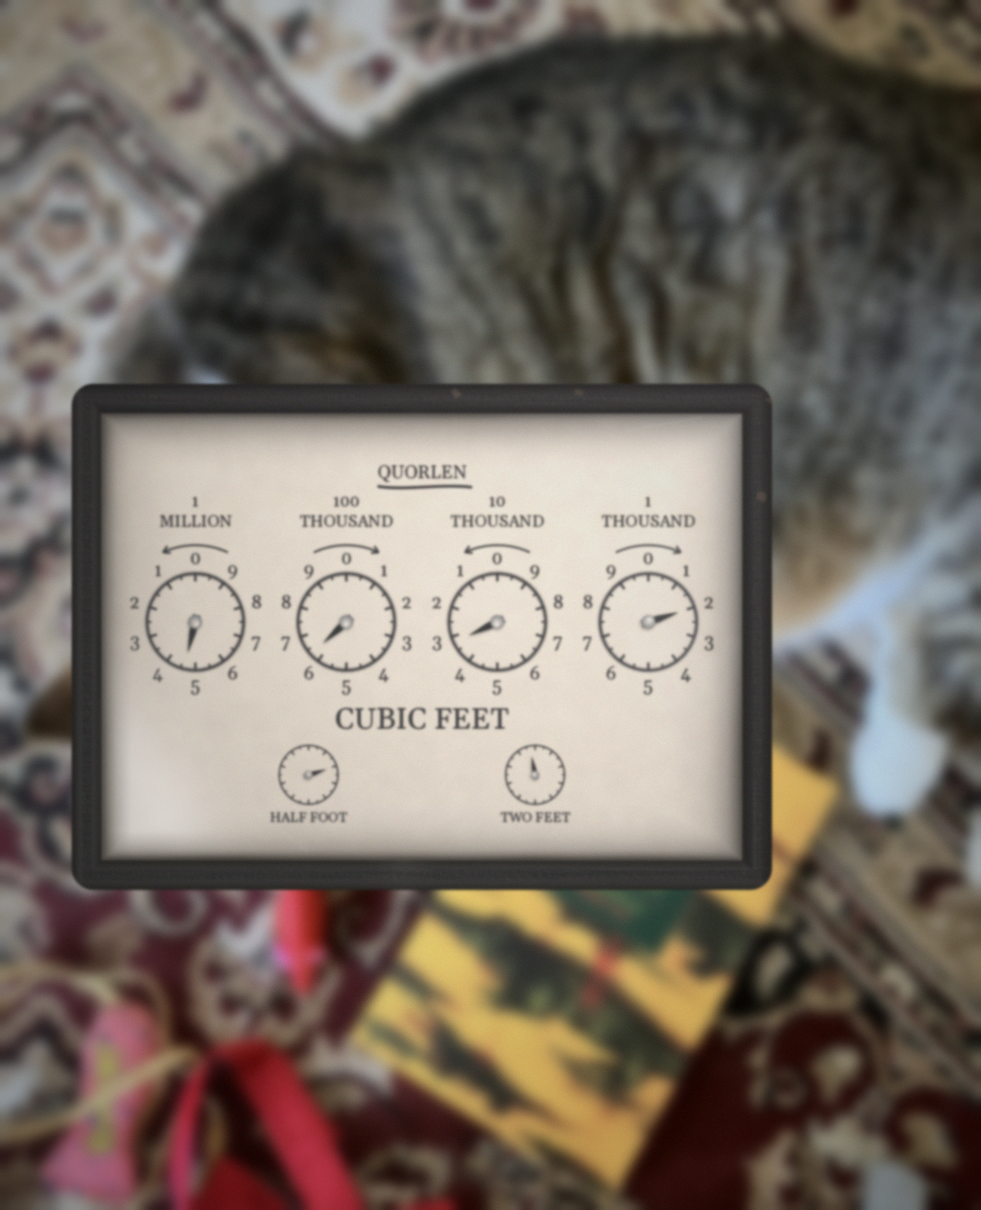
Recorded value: 463200 ft³
